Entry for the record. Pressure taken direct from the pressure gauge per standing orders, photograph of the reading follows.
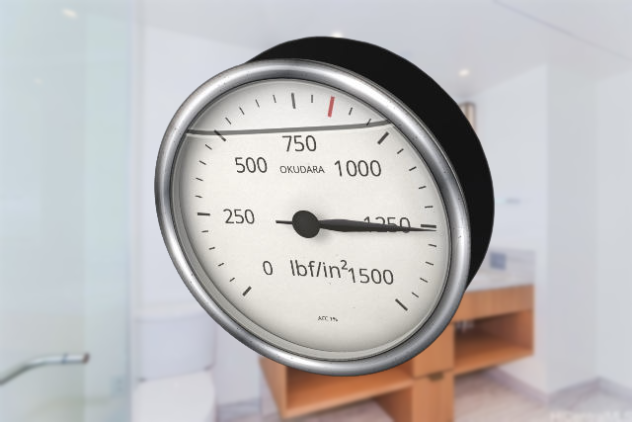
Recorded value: 1250 psi
